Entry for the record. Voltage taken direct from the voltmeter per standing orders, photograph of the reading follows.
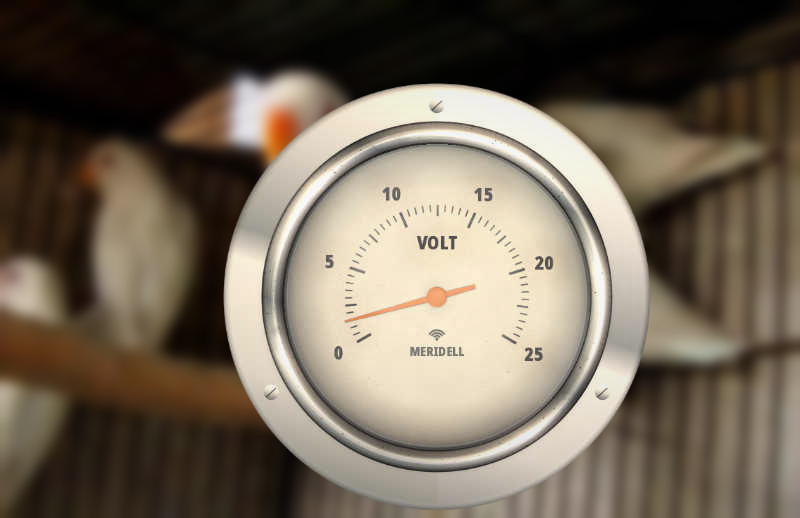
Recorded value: 1.5 V
